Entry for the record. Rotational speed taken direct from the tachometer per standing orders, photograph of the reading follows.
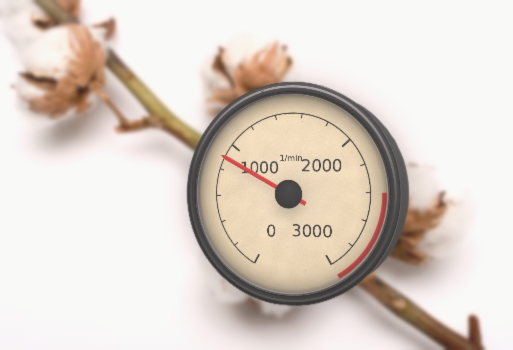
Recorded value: 900 rpm
